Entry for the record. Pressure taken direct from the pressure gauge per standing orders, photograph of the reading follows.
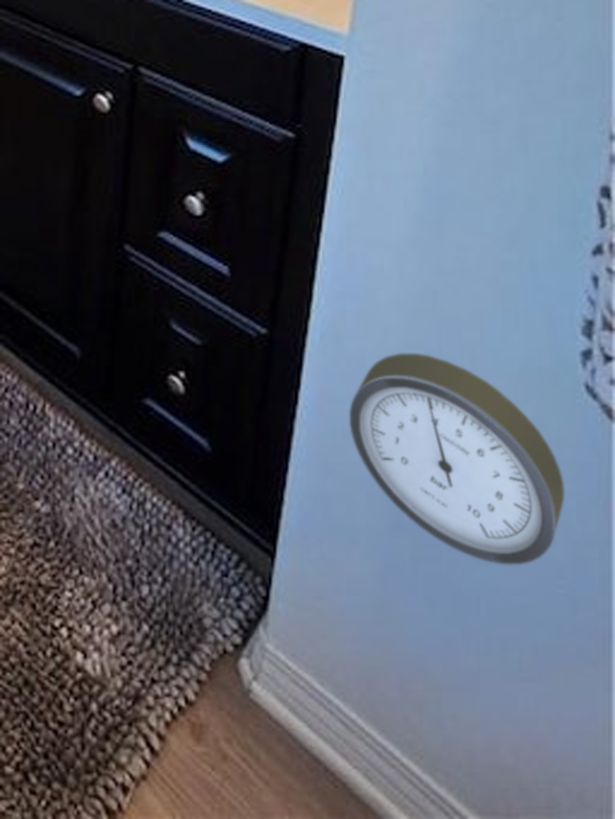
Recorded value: 4 bar
